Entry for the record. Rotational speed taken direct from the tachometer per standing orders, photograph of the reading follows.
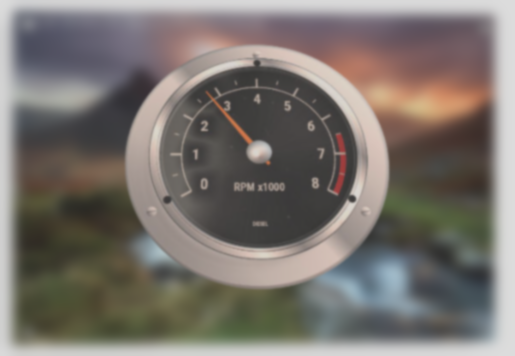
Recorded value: 2750 rpm
